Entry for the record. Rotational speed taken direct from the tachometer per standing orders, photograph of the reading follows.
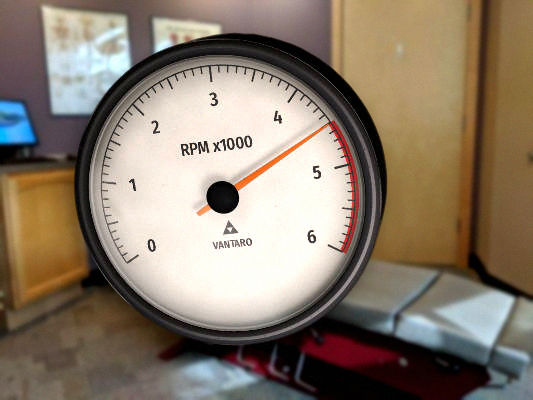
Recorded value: 4500 rpm
